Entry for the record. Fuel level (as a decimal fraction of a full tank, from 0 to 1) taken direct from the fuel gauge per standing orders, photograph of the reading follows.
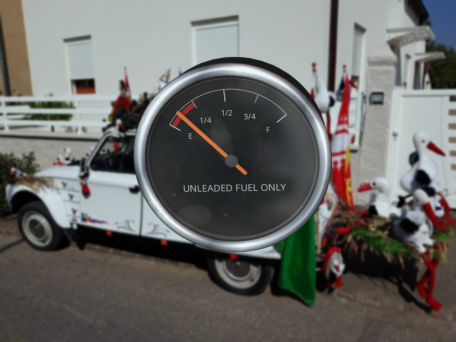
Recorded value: 0.125
